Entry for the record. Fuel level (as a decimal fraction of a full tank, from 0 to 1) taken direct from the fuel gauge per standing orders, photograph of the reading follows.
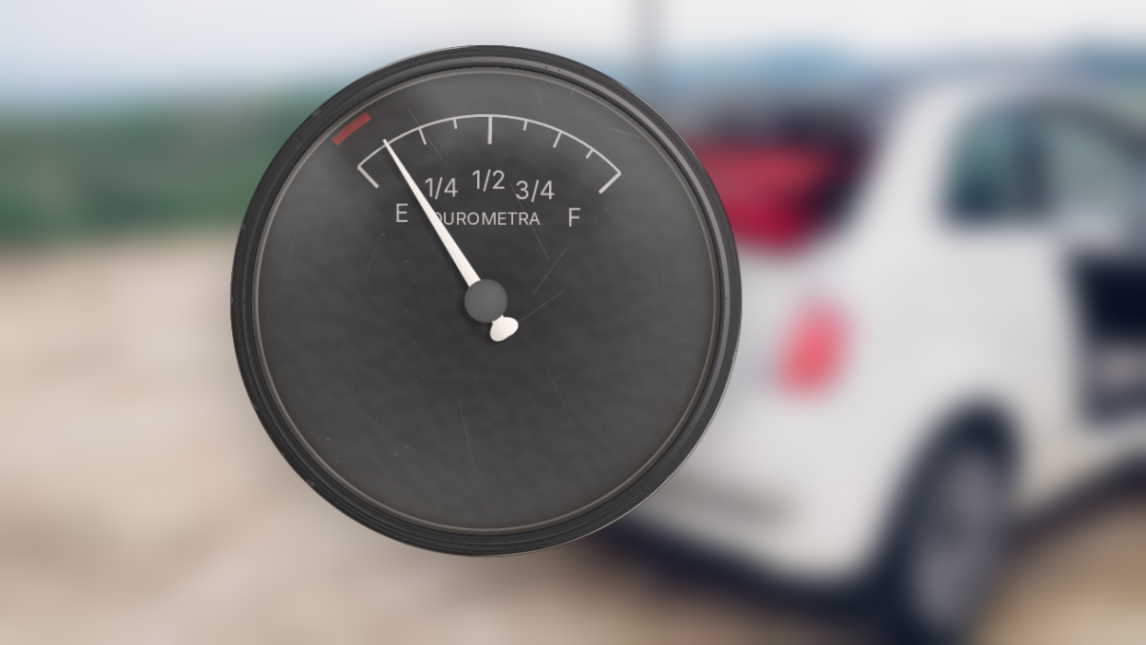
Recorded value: 0.125
